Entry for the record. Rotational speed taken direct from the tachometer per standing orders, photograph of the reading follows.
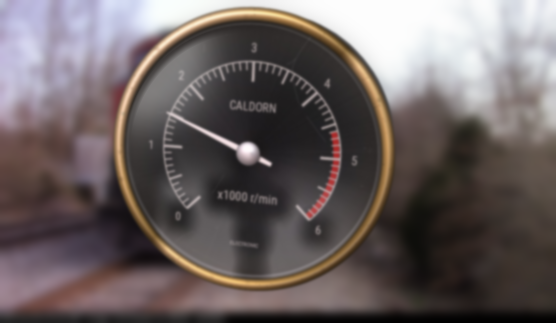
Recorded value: 1500 rpm
